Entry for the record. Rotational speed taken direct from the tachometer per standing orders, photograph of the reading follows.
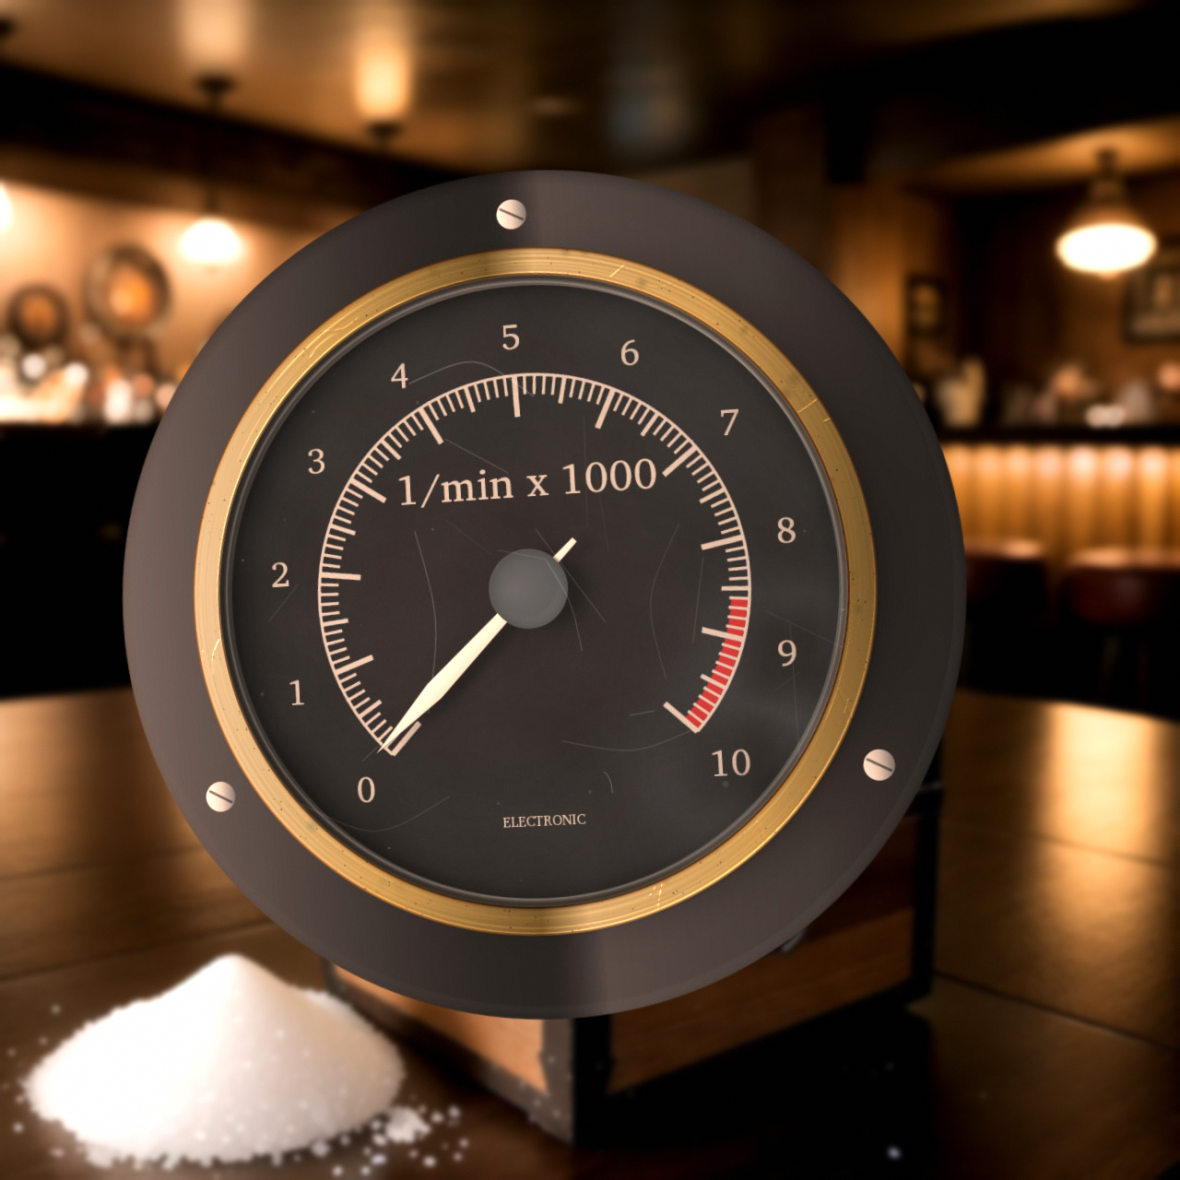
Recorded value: 100 rpm
